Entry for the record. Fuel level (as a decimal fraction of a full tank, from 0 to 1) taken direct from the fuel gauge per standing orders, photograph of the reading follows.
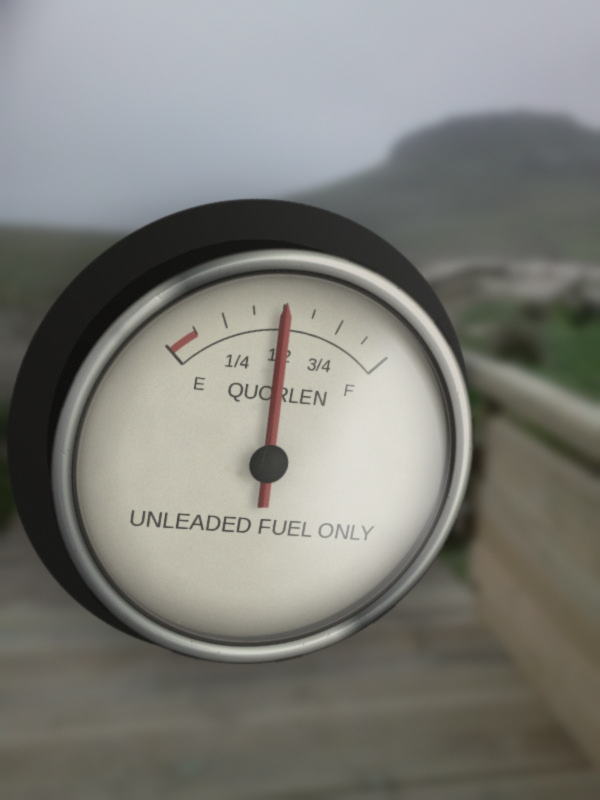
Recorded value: 0.5
